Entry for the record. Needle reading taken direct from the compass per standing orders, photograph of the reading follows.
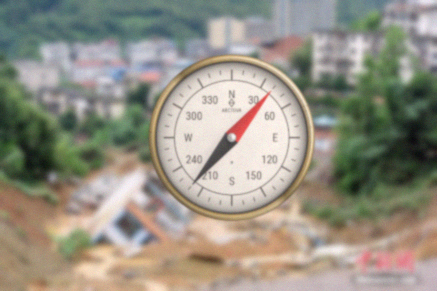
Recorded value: 40 °
